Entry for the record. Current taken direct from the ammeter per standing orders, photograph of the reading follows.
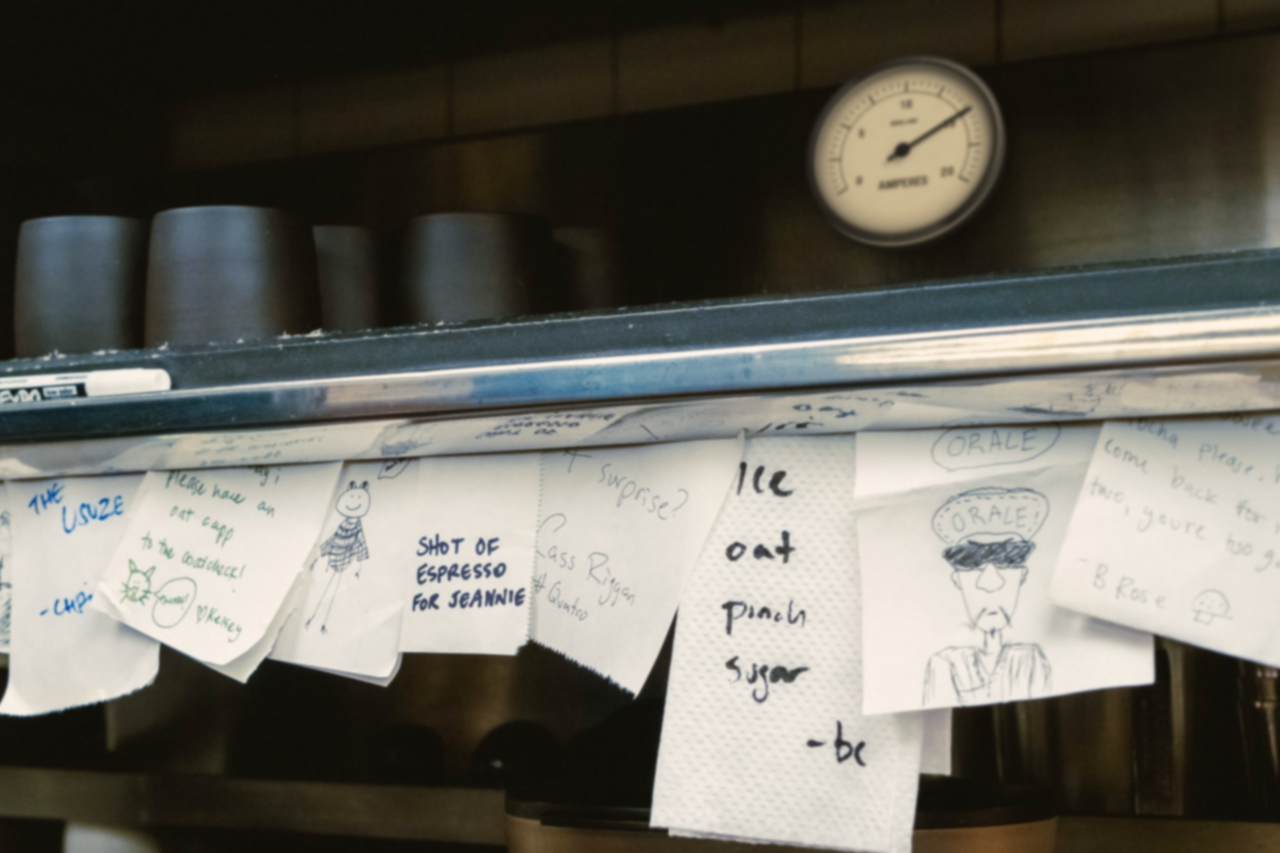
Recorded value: 15 A
